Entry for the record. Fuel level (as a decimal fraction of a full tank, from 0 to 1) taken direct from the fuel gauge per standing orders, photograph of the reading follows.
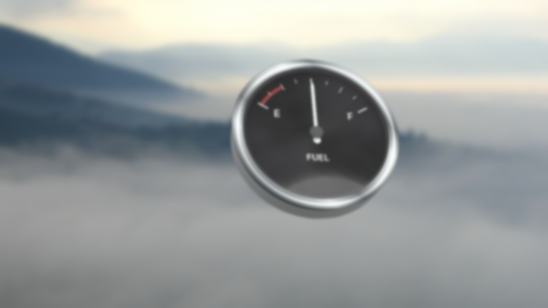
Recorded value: 0.5
